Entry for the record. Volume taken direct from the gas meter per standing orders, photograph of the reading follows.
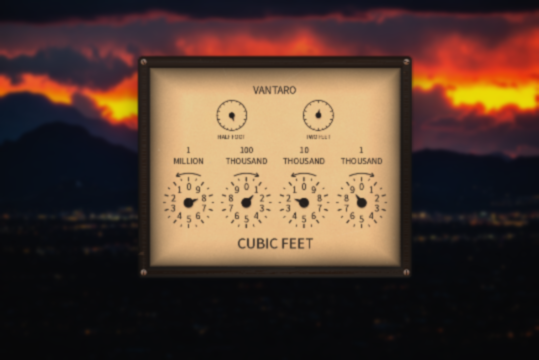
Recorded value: 811900 ft³
